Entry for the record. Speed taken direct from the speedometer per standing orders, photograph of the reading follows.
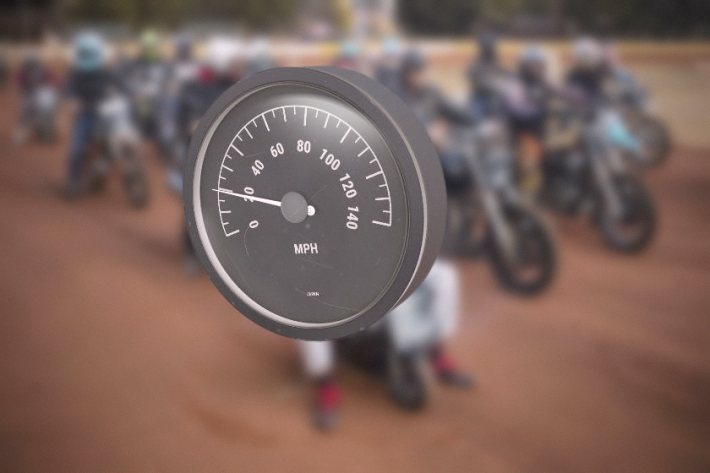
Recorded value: 20 mph
